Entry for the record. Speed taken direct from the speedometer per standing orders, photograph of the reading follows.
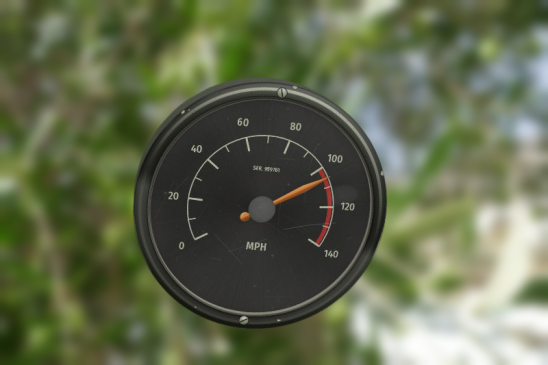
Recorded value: 105 mph
